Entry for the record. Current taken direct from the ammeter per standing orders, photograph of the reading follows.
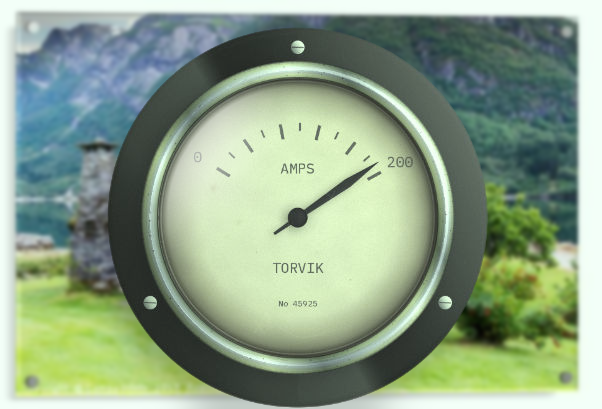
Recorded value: 190 A
